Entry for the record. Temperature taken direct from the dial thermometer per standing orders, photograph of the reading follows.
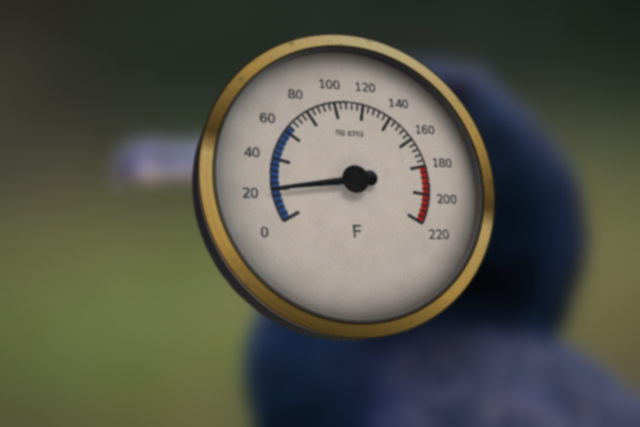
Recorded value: 20 °F
